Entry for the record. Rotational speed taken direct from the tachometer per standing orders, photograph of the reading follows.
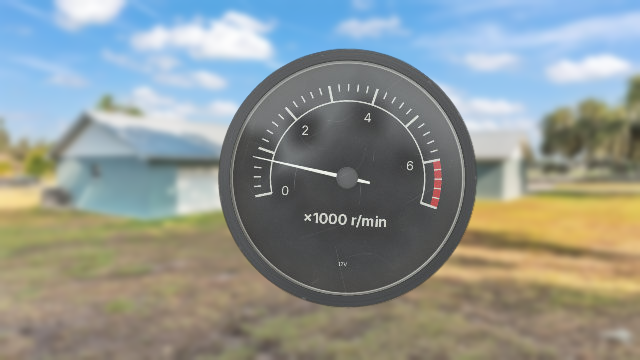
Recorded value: 800 rpm
